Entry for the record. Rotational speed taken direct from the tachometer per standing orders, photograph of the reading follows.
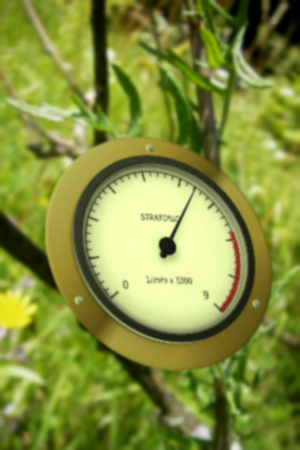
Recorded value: 5400 rpm
